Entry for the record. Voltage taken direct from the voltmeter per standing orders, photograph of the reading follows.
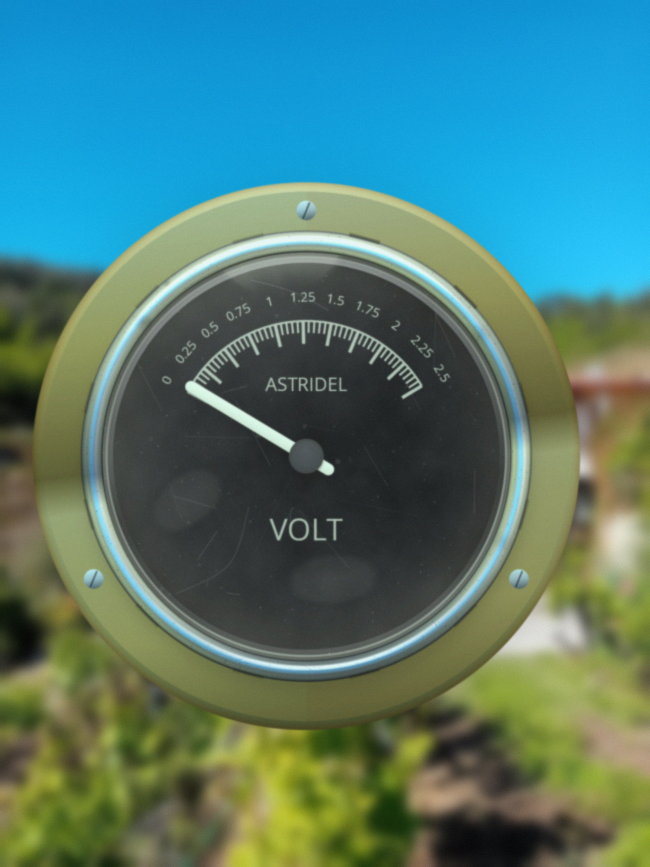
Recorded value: 0.05 V
